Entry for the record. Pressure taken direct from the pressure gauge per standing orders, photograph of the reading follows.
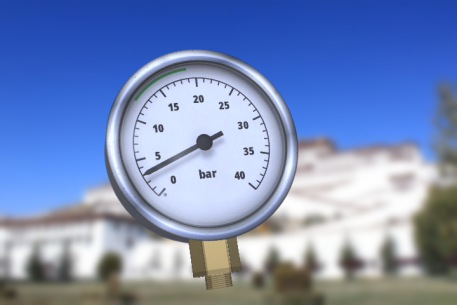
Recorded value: 3 bar
